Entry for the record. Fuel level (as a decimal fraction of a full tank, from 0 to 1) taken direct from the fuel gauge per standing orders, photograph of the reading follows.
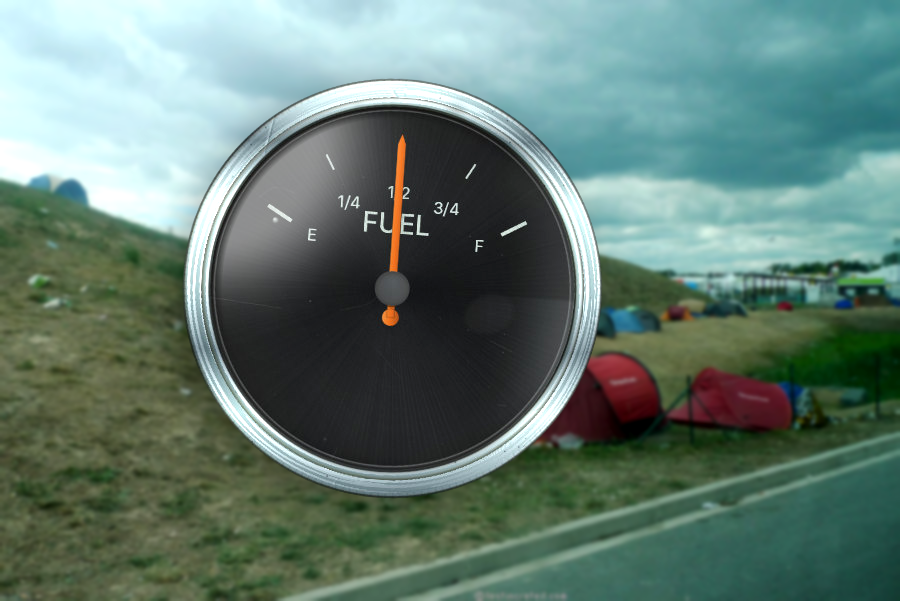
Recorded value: 0.5
